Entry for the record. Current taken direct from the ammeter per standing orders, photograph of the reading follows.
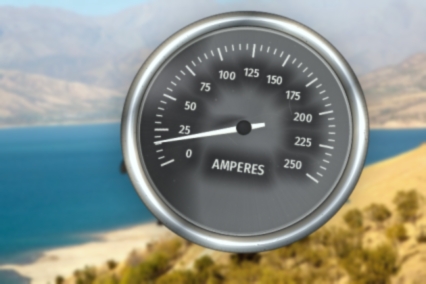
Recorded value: 15 A
